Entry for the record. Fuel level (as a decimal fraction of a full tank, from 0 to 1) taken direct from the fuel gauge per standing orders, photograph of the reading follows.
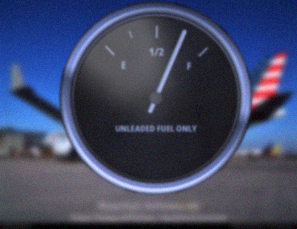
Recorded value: 0.75
